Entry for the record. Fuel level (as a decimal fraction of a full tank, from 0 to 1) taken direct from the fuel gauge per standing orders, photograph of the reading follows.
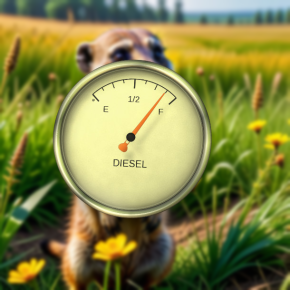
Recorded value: 0.875
